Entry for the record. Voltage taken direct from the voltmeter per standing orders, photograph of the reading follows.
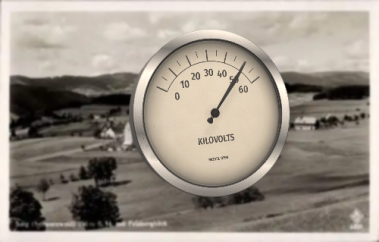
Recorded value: 50 kV
